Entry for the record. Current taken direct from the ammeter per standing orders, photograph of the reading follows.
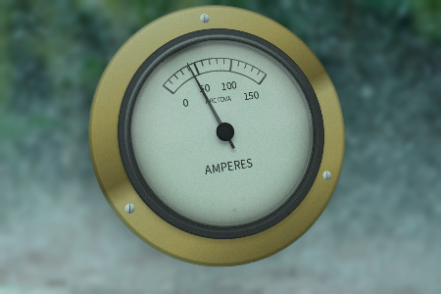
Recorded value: 40 A
